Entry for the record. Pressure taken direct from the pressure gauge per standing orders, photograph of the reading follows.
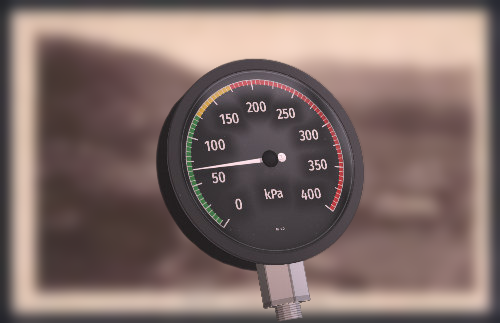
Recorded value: 65 kPa
